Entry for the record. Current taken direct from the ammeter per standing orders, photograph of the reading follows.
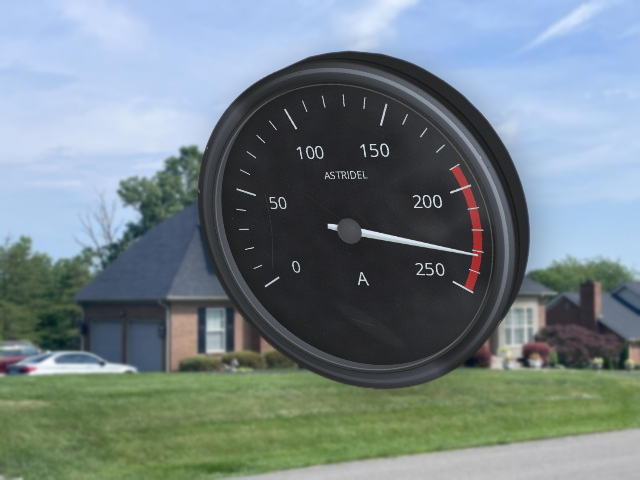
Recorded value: 230 A
